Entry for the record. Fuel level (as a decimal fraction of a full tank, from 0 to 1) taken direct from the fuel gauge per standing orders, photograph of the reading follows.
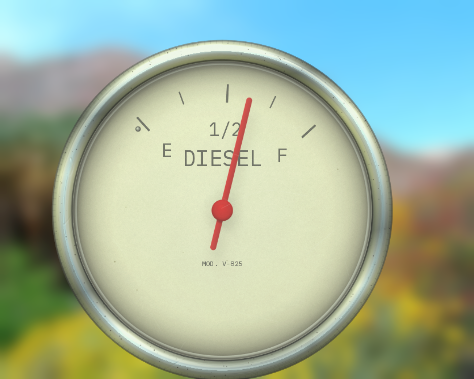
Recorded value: 0.625
